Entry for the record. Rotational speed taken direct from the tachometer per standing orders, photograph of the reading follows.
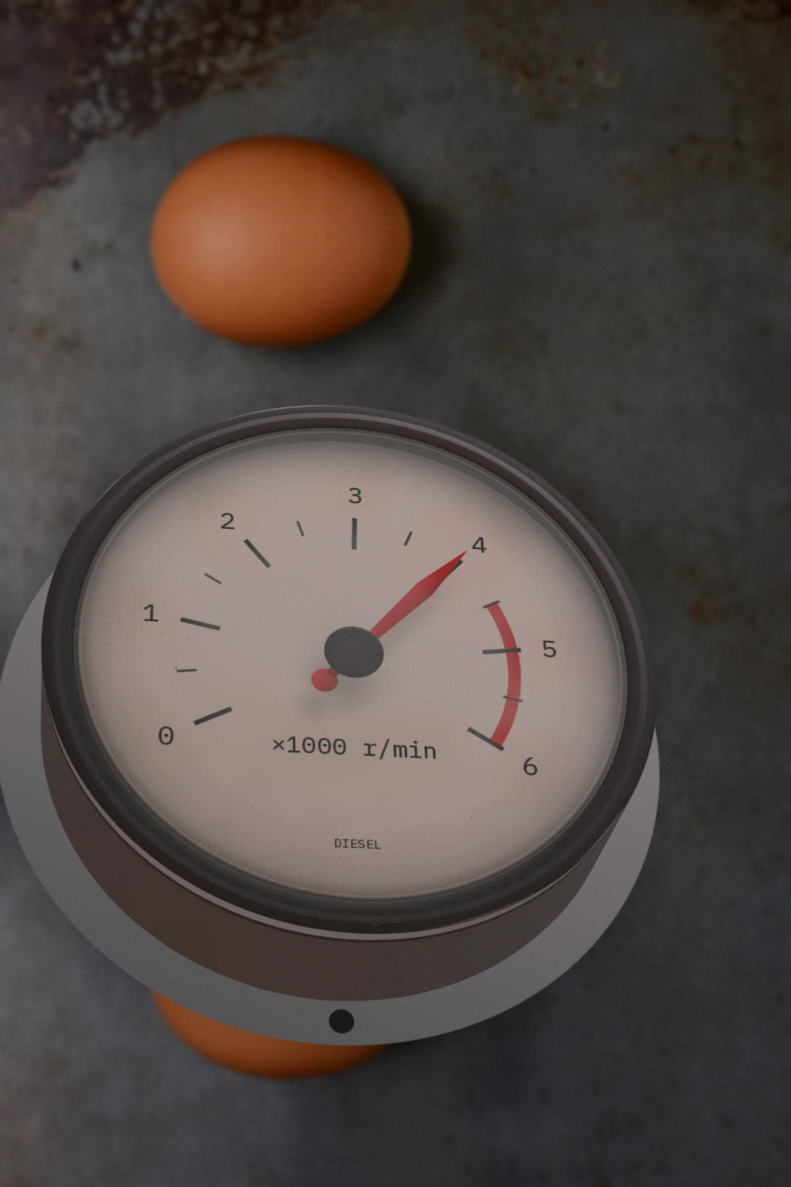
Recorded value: 4000 rpm
